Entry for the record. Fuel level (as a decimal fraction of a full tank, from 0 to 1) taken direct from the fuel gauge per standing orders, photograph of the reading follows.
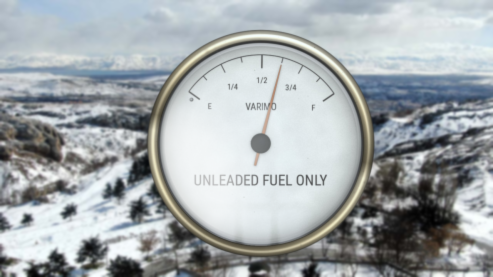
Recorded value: 0.625
